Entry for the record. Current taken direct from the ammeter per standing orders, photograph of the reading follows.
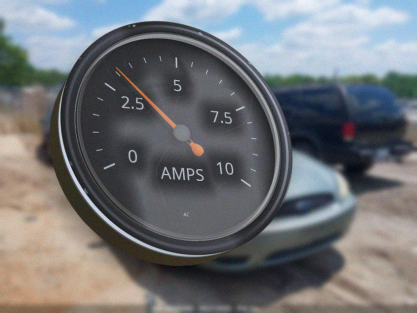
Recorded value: 3 A
